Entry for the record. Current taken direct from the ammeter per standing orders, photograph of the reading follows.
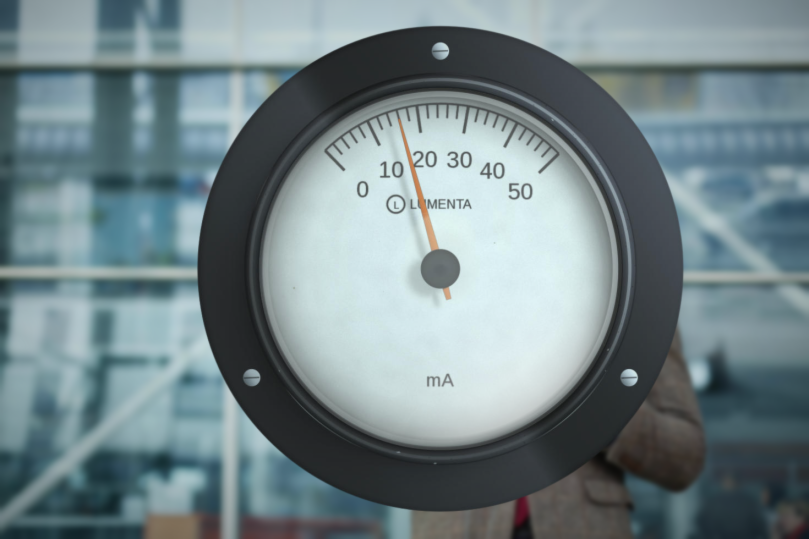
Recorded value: 16 mA
